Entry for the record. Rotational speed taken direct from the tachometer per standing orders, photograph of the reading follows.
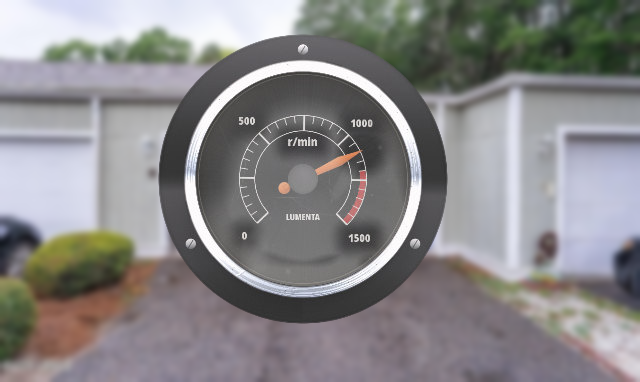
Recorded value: 1100 rpm
